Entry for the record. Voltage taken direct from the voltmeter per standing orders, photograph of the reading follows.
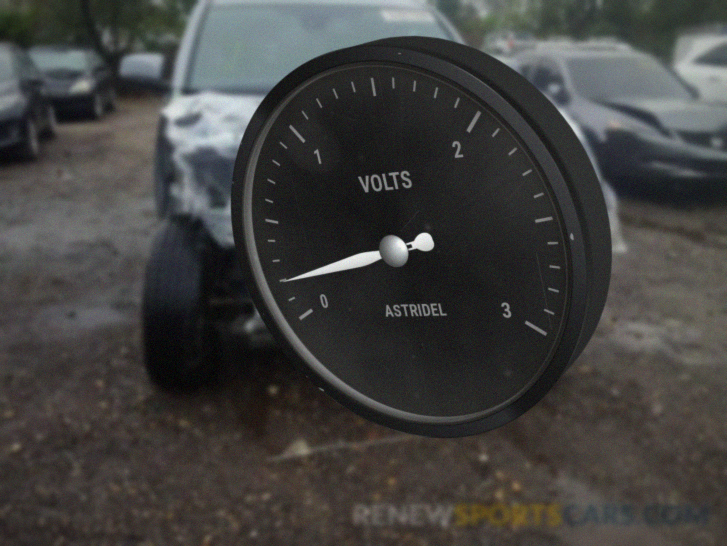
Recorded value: 0.2 V
